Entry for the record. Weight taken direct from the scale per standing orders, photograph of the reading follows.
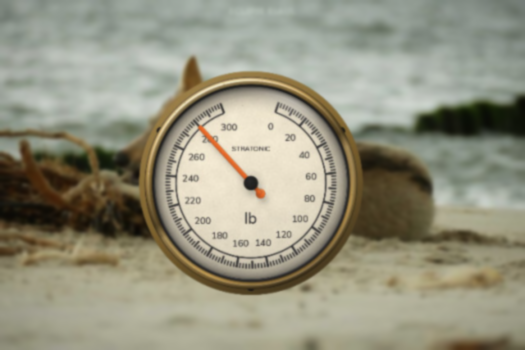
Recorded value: 280 lb
